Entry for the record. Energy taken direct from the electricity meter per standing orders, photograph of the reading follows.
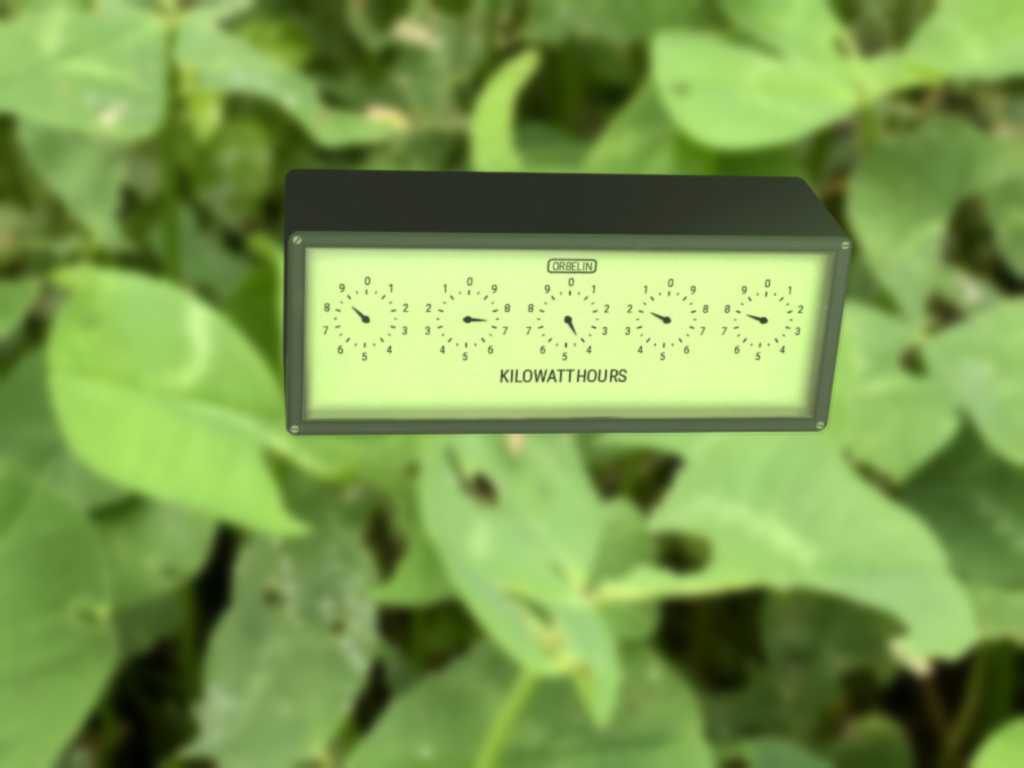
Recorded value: 87418 kWh
